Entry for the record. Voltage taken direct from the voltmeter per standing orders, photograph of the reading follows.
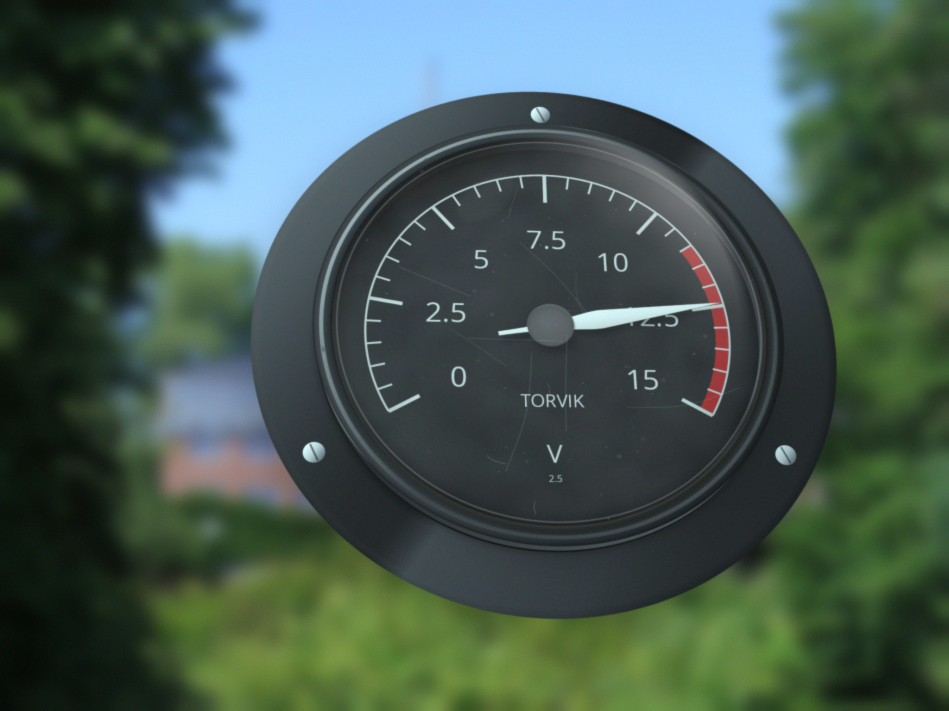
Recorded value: 12.5 V
